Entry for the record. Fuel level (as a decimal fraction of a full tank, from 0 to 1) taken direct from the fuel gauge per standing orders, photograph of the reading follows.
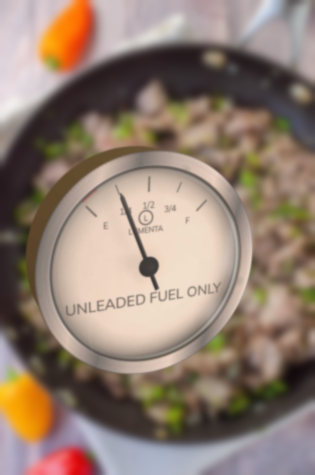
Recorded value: 0.25
